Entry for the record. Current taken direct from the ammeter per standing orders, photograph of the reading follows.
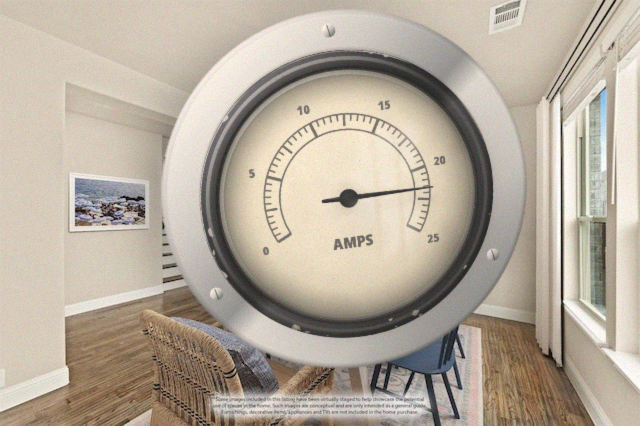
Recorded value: 21.5 A
